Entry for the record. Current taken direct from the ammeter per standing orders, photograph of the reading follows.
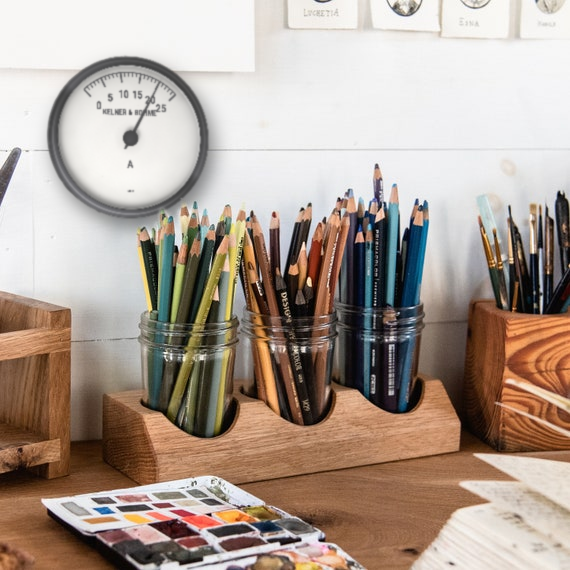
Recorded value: 20 A
